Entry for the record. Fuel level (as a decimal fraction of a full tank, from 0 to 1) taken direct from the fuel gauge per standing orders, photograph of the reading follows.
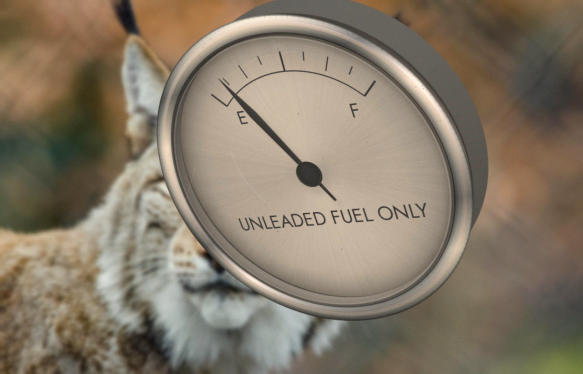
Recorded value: 0.125
